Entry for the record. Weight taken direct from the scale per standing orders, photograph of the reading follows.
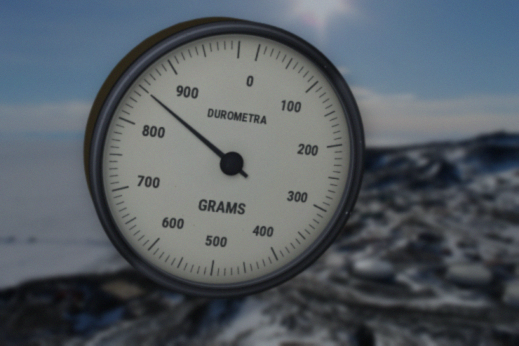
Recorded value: 850 g
